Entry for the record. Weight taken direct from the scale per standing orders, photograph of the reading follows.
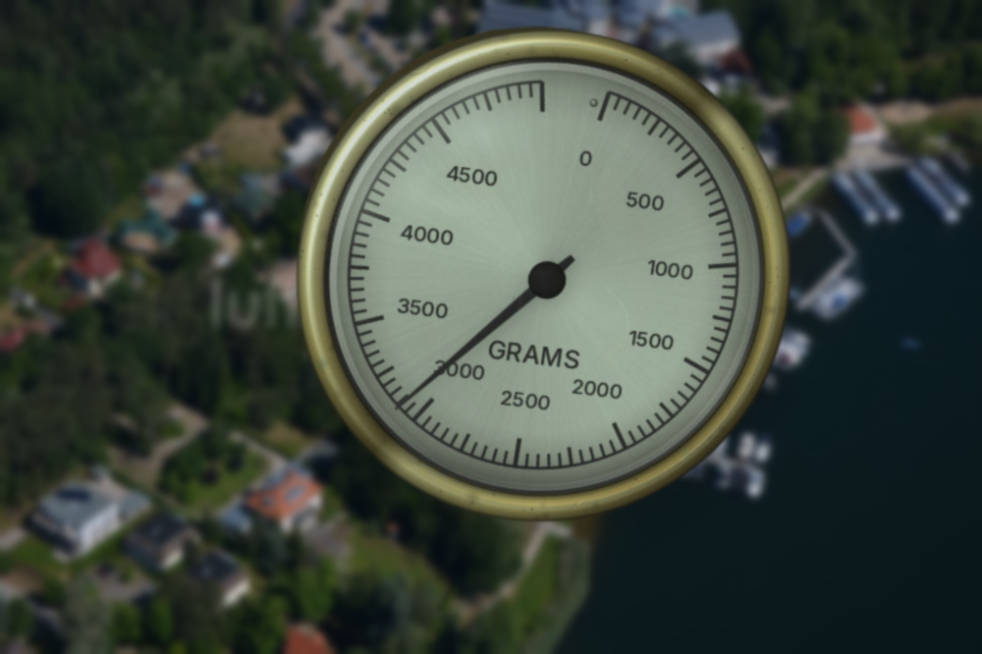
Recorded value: 3100 g
